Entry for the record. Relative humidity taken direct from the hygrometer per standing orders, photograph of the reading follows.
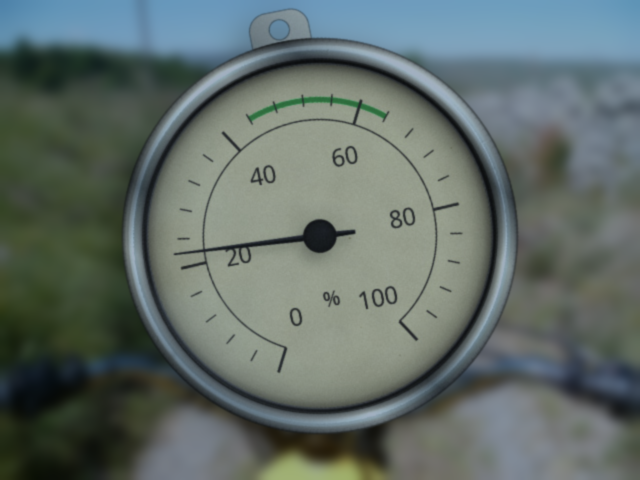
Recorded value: 22 %
